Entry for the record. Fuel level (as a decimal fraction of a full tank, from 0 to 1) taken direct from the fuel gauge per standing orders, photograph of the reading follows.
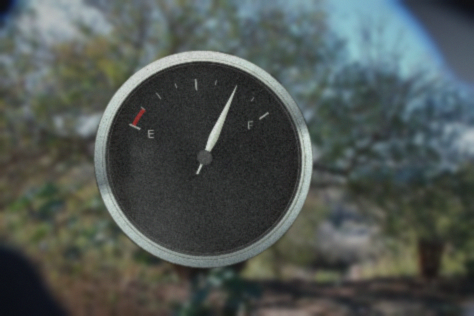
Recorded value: 0.75
